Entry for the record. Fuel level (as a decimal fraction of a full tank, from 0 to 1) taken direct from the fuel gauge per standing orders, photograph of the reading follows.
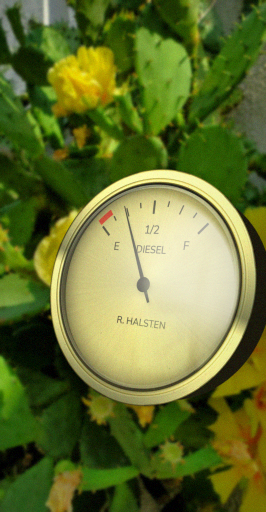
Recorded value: 0.25
